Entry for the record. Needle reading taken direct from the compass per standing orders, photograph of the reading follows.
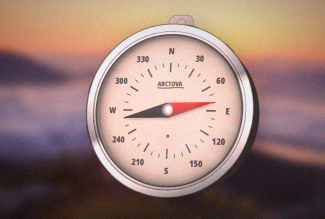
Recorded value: 80 °
